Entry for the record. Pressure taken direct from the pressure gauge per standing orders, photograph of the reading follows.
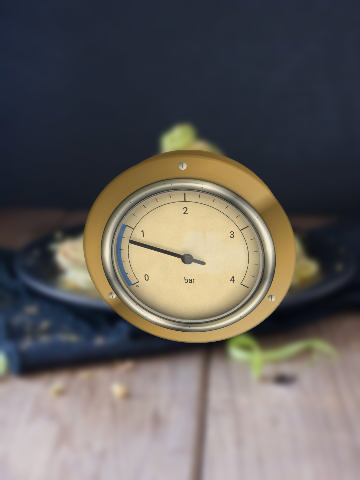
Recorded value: 0.8 bar
